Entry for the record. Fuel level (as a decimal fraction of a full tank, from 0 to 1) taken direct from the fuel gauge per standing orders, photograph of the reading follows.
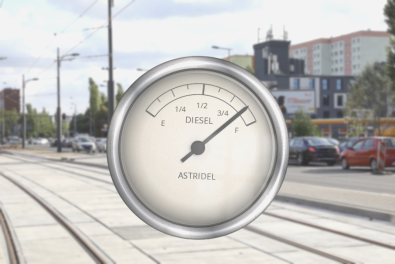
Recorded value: 0.875
